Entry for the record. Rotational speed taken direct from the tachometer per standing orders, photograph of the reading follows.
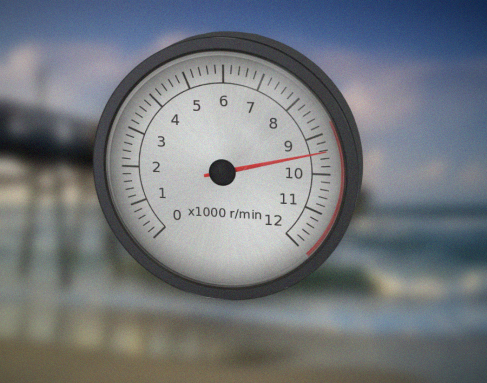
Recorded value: 9400 rpm
